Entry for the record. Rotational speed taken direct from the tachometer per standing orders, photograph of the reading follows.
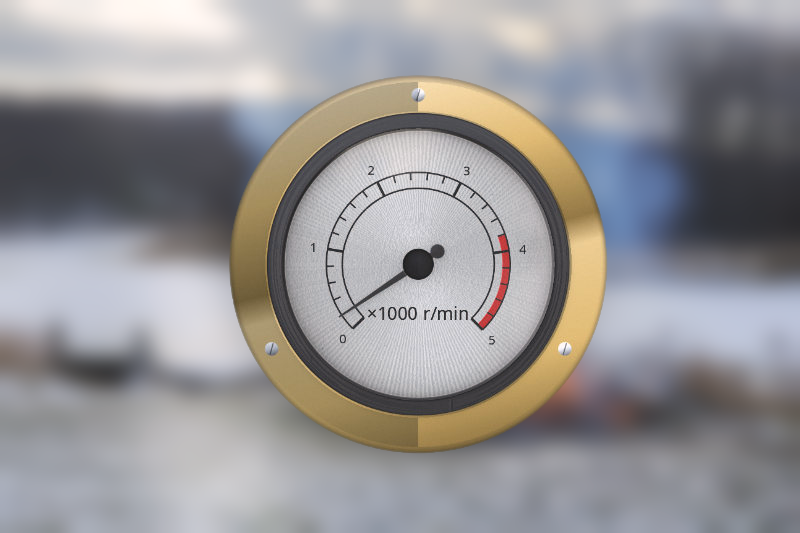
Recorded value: 200 rpm
